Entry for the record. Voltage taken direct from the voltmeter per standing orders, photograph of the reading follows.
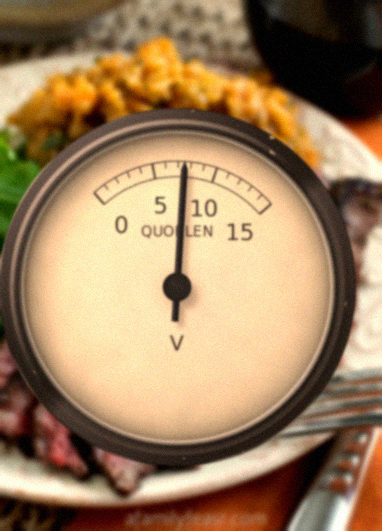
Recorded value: 7.5 V
